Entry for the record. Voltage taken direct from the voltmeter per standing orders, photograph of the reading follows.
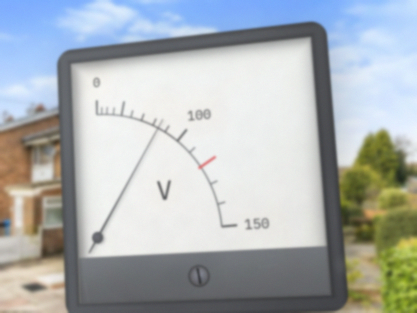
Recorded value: 85 V
